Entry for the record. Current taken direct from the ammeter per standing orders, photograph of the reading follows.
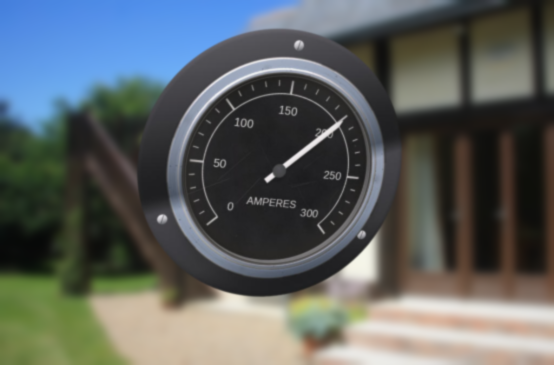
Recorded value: 200 A
